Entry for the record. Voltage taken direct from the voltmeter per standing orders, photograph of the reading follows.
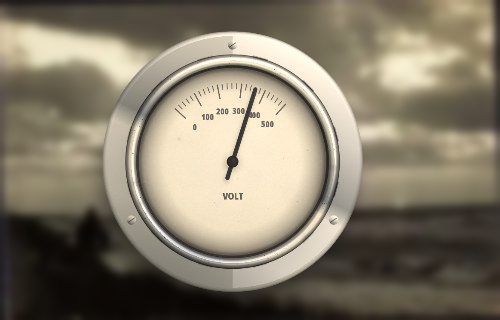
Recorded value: 360 V
